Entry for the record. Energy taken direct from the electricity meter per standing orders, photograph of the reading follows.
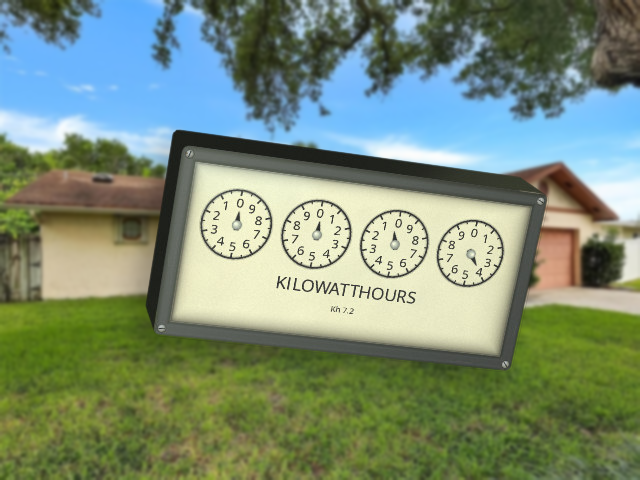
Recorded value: 4 kWh
